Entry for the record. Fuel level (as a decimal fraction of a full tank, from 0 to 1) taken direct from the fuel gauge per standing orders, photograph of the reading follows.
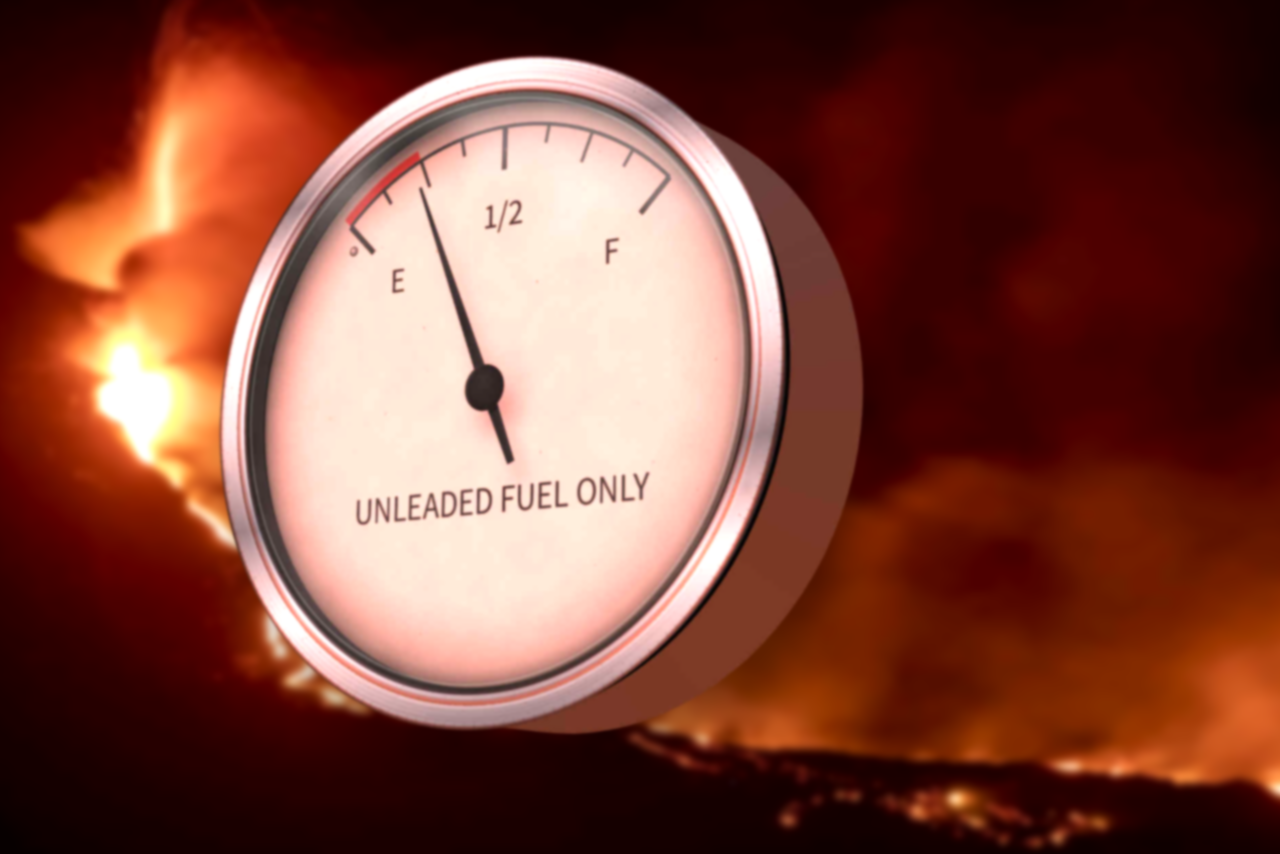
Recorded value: 0.25
